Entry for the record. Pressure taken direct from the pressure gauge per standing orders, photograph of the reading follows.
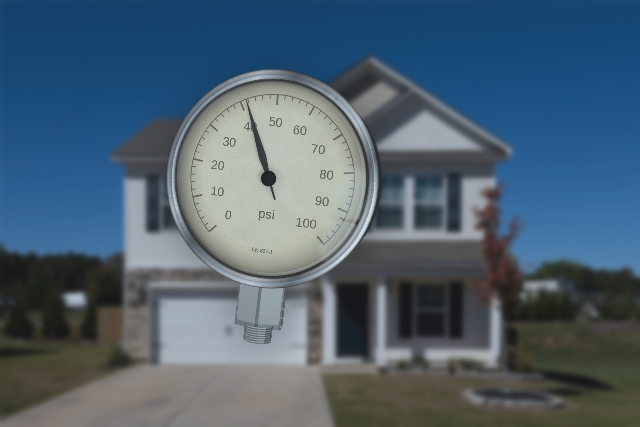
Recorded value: 42 psi
